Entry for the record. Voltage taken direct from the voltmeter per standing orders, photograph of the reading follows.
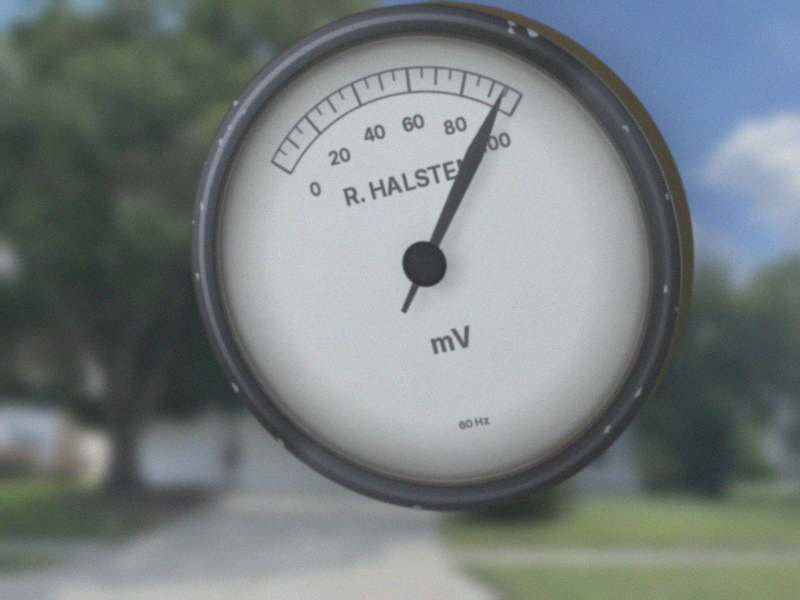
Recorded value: 95 mV
